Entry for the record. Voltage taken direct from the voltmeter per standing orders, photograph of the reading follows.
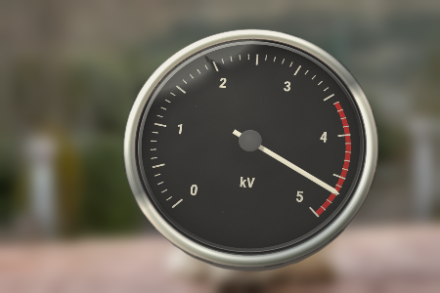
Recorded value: 4.7 kV
